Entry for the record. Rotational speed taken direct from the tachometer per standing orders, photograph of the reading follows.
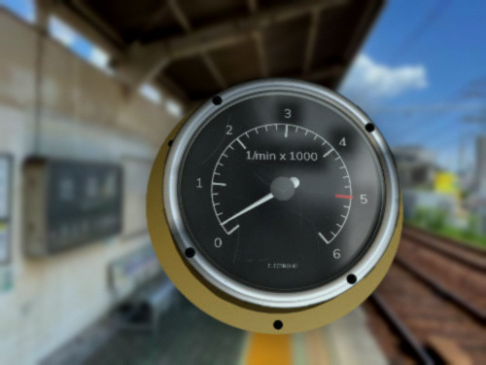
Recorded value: 200 rpm
